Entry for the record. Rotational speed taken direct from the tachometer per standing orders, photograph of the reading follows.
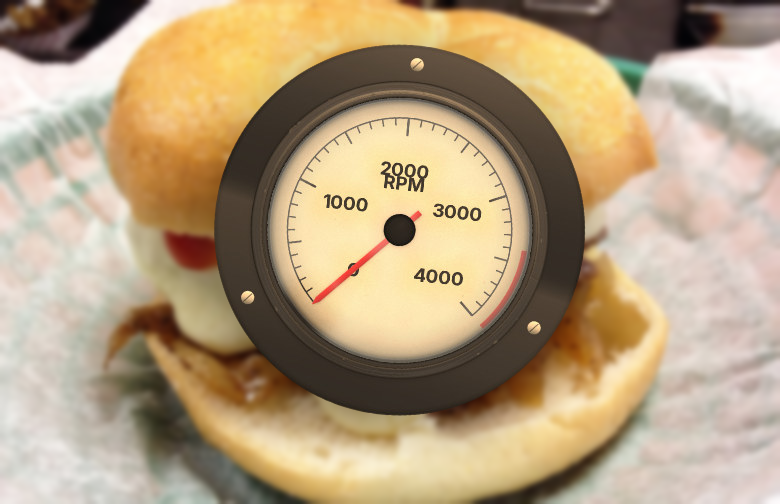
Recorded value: 0 rpm
